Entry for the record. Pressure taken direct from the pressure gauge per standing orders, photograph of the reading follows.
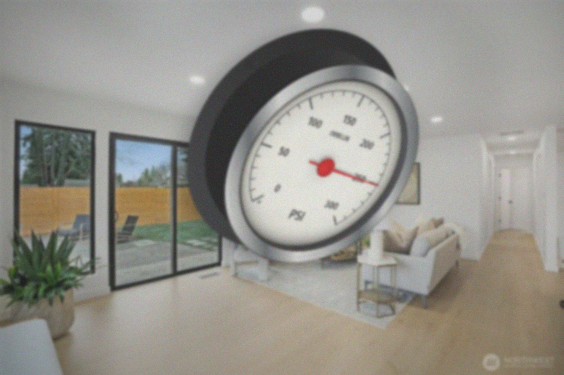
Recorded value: 250 psi
